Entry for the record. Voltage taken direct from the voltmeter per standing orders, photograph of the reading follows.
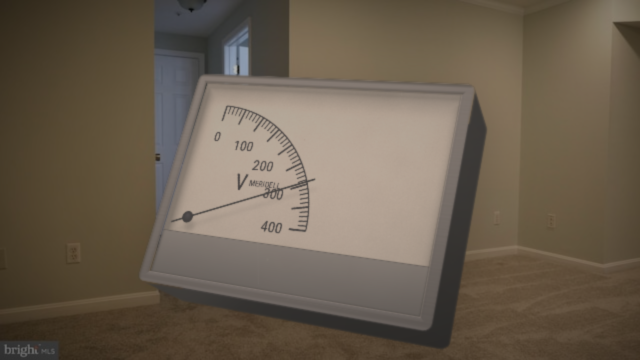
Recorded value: 300 V
